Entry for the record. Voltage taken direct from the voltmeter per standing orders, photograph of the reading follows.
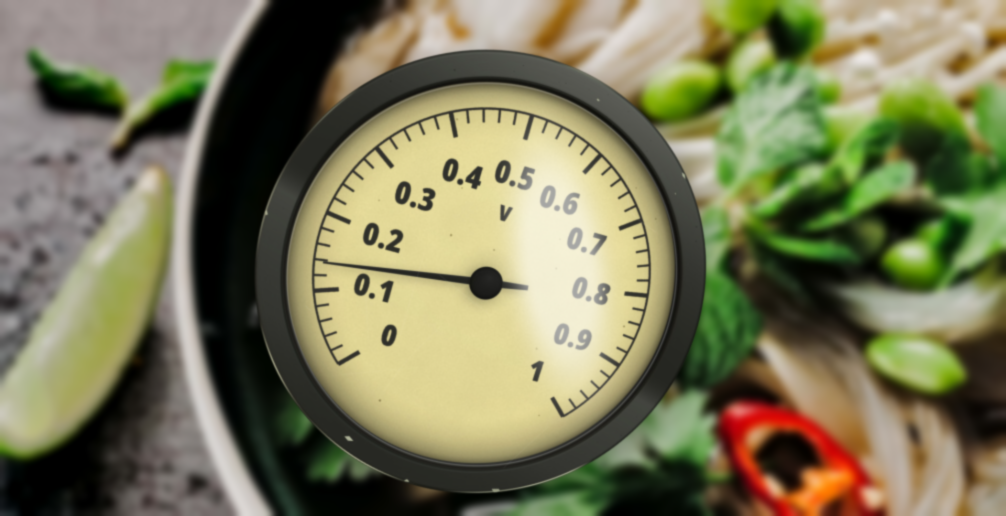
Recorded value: 0.14 V
